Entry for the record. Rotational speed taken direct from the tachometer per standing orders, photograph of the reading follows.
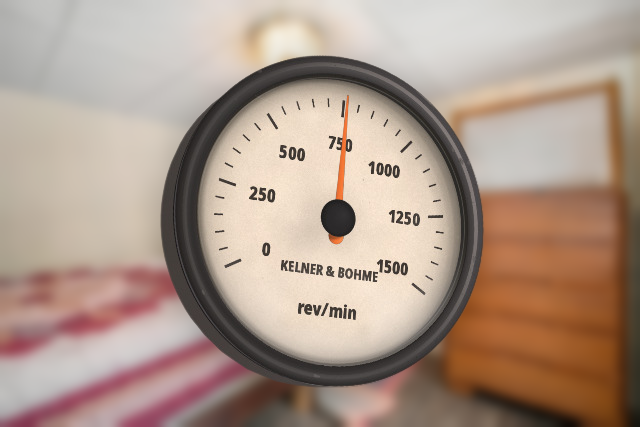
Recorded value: 750 rpm
